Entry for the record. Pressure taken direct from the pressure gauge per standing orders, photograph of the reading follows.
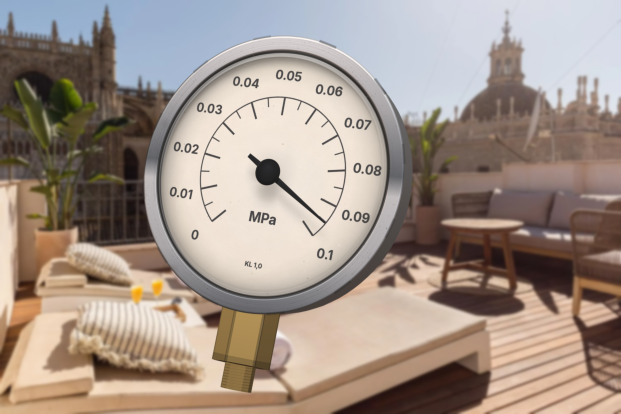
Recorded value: 0.095 MPa
